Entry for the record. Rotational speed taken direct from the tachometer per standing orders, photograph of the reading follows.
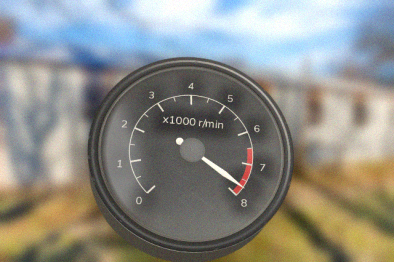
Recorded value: 7750 rpm
